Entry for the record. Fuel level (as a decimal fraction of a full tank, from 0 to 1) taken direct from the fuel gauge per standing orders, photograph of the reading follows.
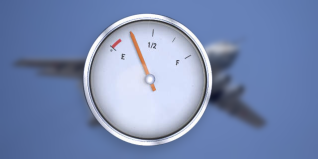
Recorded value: 0.25
